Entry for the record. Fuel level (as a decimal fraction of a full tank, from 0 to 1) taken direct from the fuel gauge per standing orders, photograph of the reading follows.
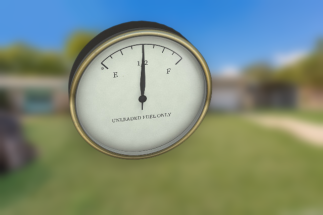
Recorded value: 0.5
